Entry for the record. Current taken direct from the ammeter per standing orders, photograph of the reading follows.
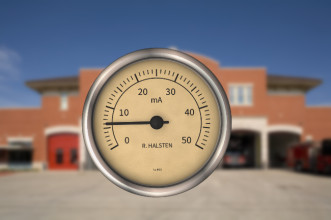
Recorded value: 6 mA
